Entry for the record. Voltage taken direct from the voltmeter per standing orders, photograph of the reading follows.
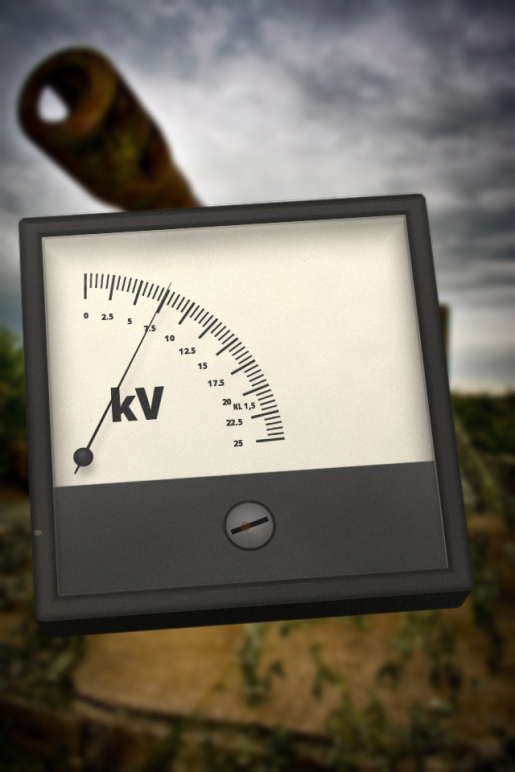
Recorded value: 7.5 kV
